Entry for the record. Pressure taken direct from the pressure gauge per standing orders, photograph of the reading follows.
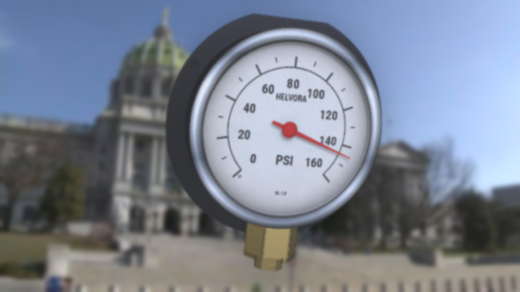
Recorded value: 145 psi
